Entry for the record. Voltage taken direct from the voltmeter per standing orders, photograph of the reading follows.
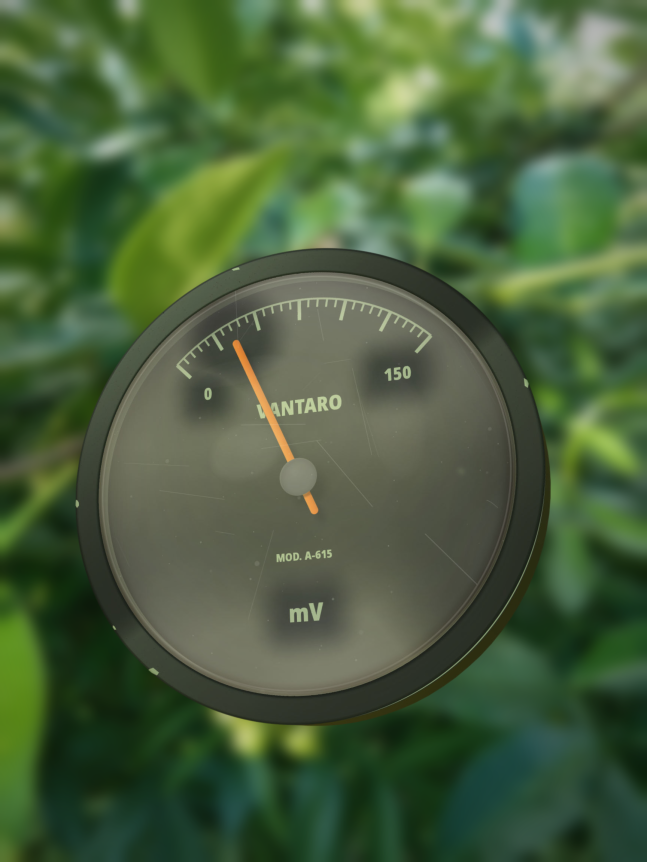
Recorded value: 35 mV
